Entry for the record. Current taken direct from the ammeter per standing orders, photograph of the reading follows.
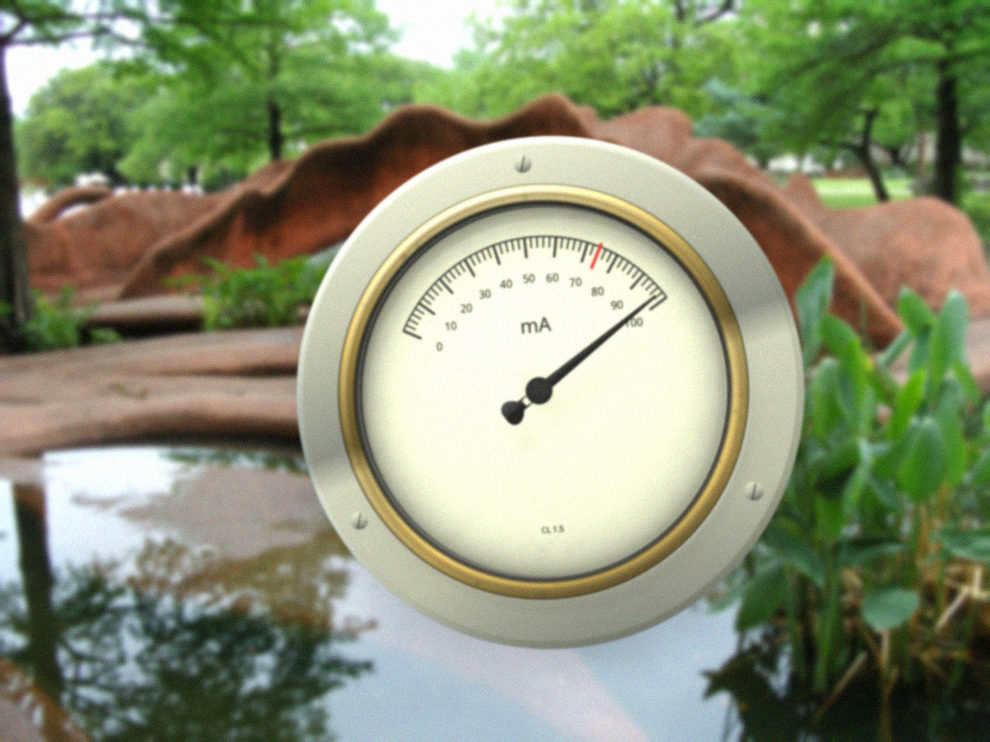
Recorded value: 98 mA
